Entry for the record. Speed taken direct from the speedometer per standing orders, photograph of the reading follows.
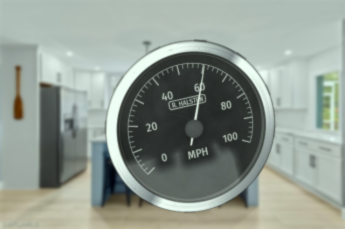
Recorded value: 60 mph
